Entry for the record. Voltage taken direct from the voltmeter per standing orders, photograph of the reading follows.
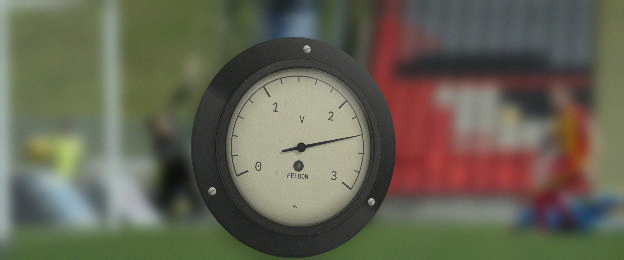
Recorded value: 2.4 V
